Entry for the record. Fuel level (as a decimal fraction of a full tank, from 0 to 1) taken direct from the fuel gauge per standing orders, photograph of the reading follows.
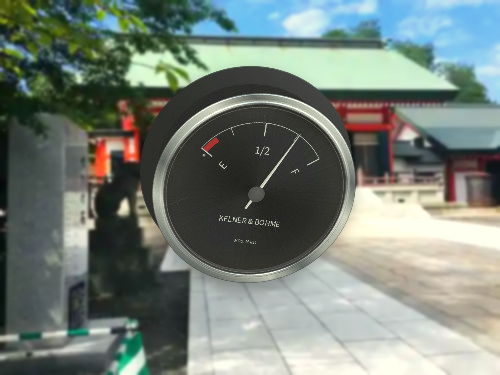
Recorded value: 0.75
